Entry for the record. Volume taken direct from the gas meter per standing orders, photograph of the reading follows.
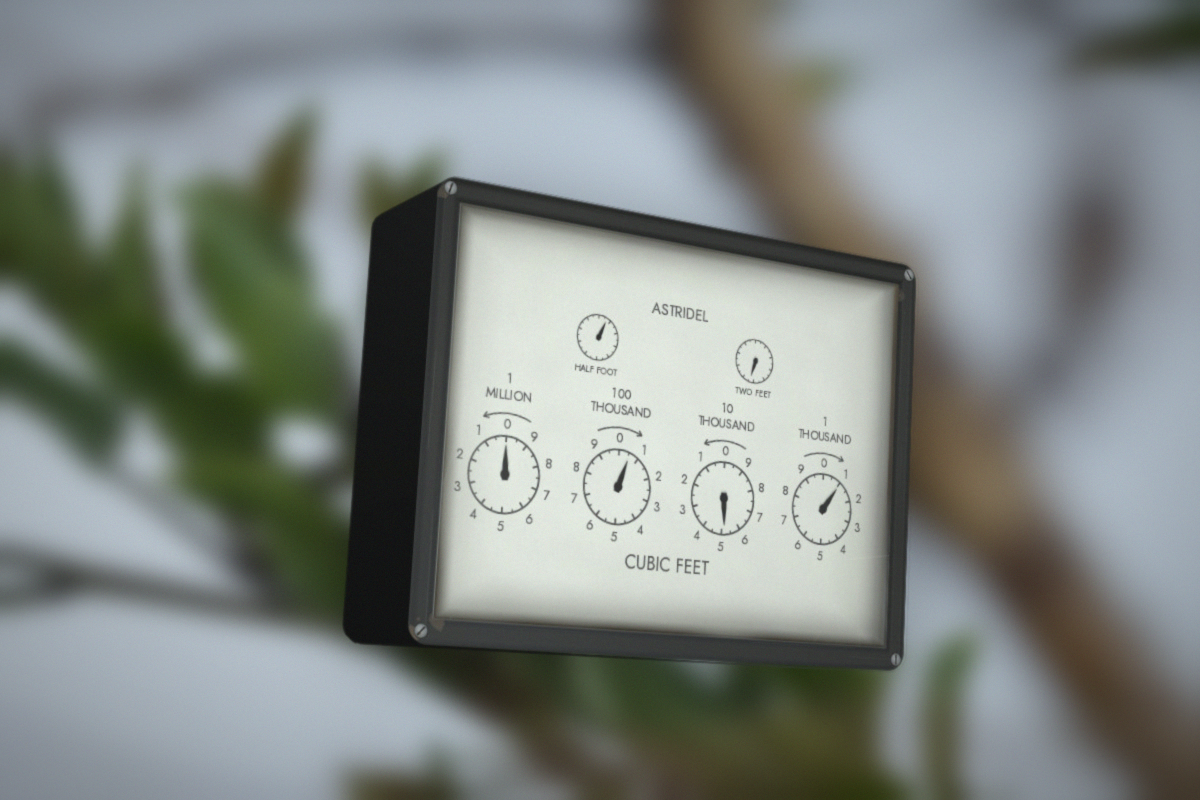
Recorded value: 5100 ft³
